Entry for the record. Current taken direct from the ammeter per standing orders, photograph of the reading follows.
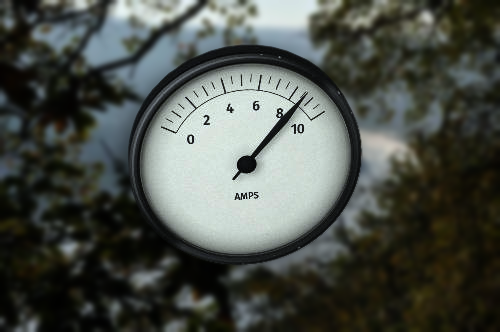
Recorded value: 8.5 A
